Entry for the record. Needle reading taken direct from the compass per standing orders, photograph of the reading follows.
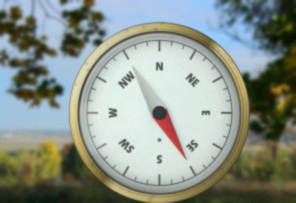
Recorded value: 150 °
